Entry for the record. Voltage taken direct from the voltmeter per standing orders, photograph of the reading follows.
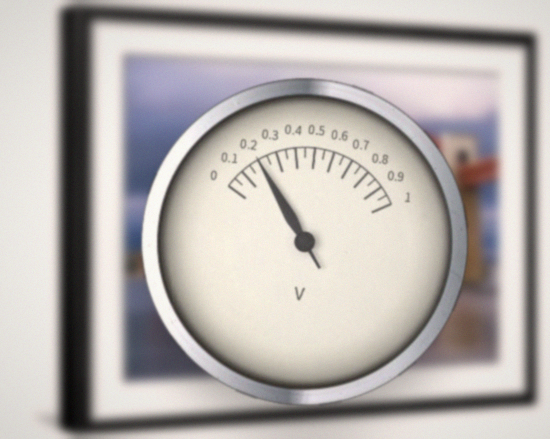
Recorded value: 0.2 V
